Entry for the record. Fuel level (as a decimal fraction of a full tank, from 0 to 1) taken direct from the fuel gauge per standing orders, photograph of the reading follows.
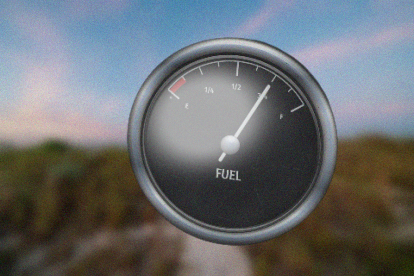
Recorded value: 0.75
